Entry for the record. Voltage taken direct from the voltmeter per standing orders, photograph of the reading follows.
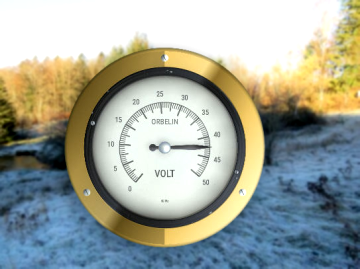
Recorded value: 42.5 V
